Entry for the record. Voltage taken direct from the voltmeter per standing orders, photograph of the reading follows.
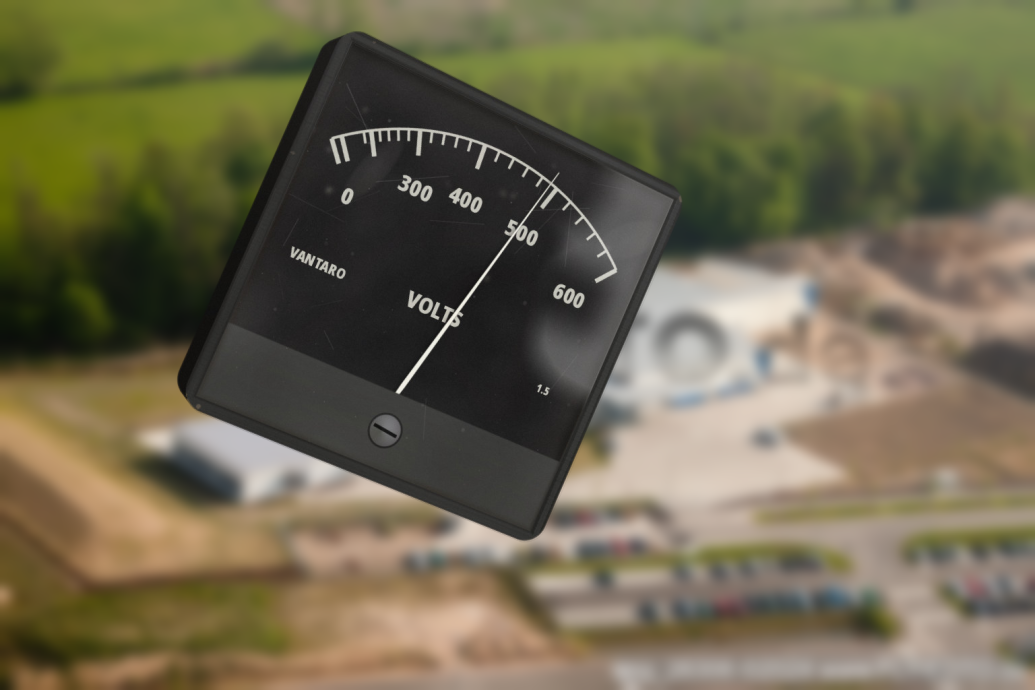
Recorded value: 490 V
